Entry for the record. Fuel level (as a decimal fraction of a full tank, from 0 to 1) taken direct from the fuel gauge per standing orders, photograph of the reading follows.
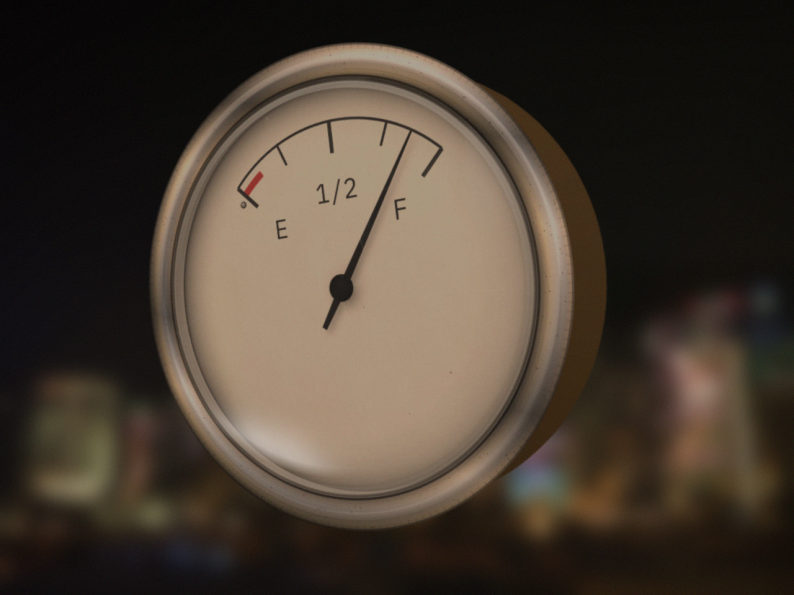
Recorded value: 0.875
